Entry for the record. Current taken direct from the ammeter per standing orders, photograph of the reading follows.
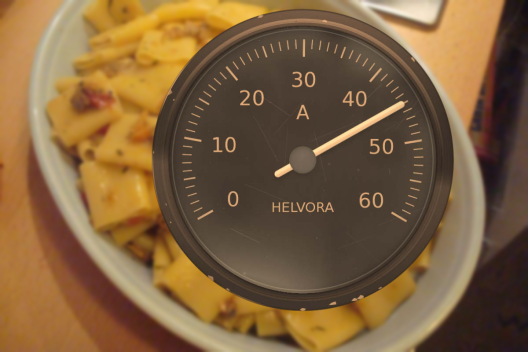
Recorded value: 45 A
